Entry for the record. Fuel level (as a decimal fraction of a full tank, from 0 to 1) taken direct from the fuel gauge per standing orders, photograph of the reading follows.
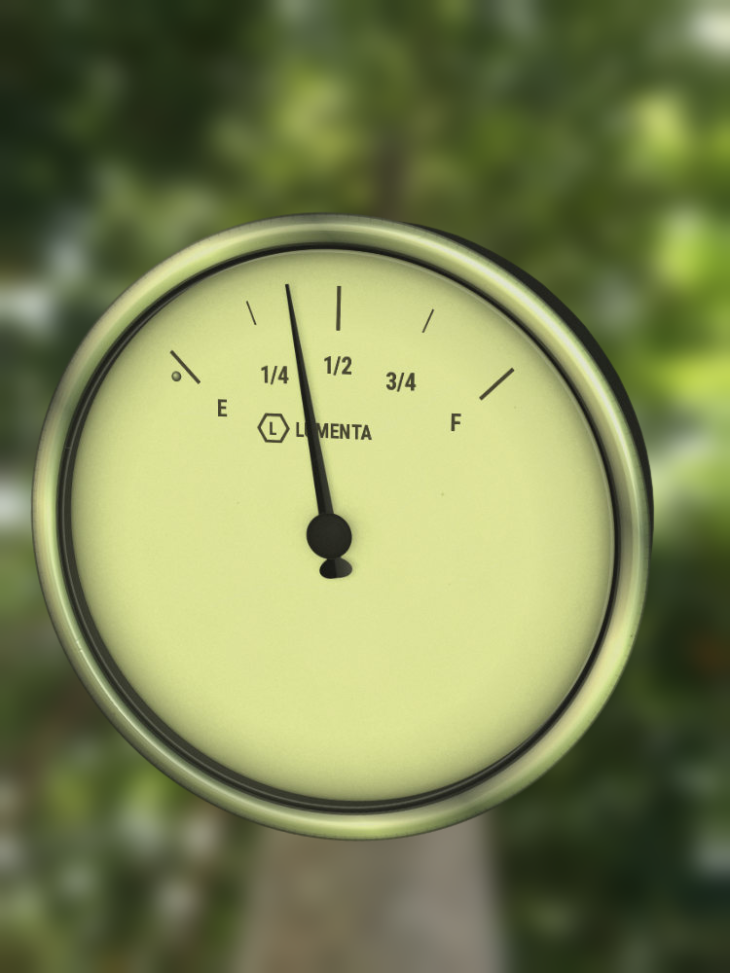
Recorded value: 0.375
